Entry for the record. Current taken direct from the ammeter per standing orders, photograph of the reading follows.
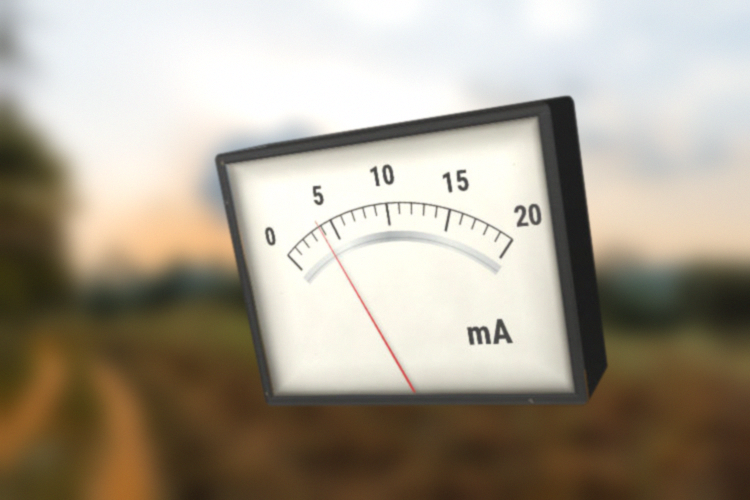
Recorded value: 4 mA
